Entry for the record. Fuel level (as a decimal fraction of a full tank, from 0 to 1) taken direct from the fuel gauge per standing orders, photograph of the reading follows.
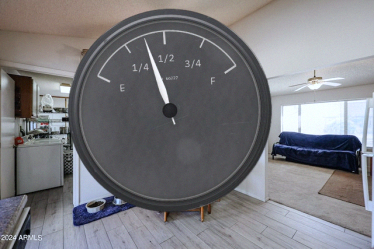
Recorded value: 0.375
